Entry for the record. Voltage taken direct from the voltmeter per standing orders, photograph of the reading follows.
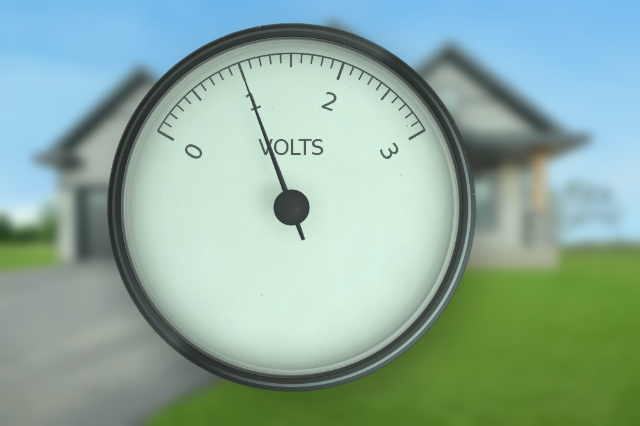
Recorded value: 1 V
